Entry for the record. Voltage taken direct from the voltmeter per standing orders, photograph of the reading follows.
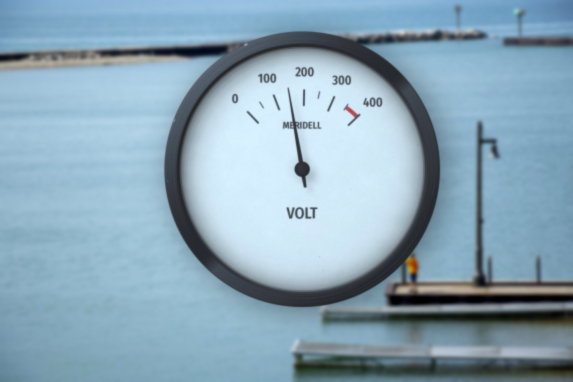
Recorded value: 150 V
